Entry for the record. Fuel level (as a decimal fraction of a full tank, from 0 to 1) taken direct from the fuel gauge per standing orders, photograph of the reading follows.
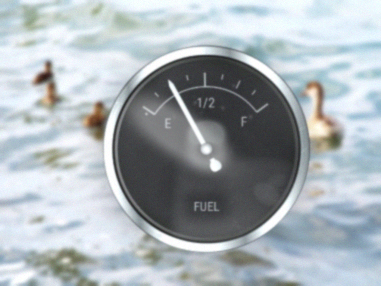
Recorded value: 0.25
